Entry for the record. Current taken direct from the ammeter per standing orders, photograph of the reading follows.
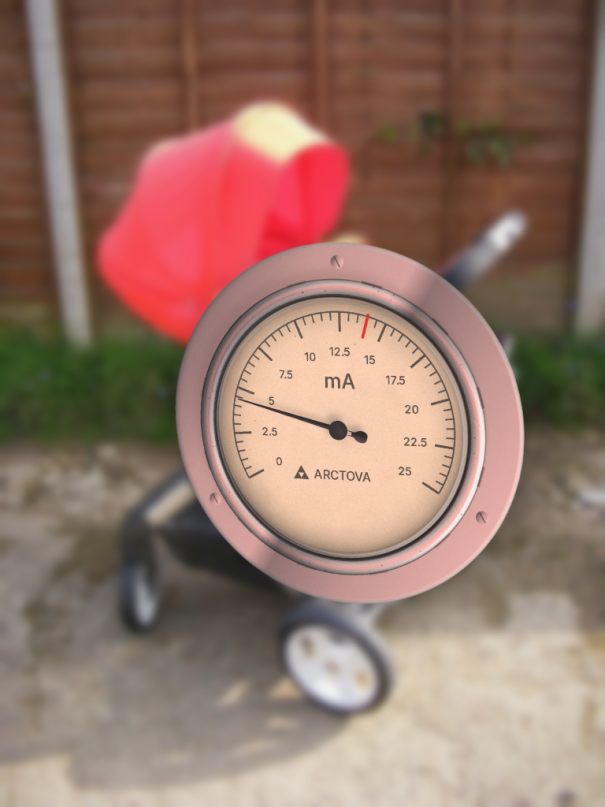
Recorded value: 4.5 mA
